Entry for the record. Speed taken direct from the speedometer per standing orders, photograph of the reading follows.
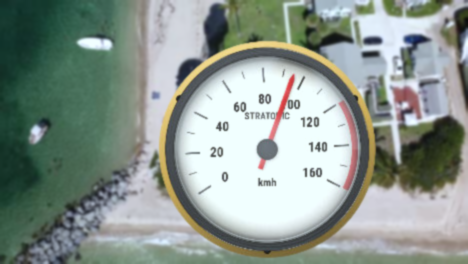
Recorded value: 95 km/h
